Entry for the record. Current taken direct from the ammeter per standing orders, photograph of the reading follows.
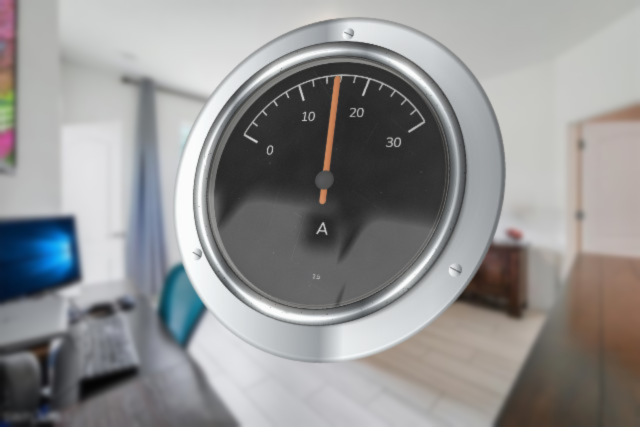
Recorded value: 16 A
